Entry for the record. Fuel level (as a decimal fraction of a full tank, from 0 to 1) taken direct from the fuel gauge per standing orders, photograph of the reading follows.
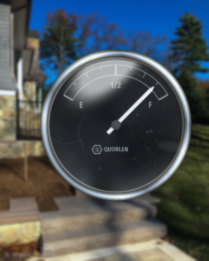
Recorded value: 0.875
